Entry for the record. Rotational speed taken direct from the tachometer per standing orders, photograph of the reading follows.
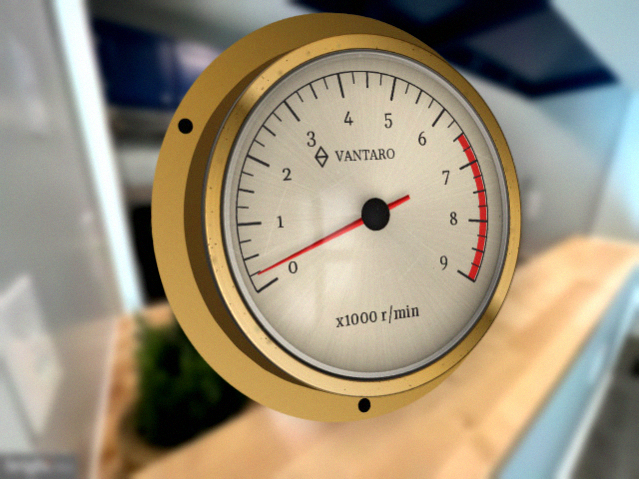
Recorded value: 250 rpm
